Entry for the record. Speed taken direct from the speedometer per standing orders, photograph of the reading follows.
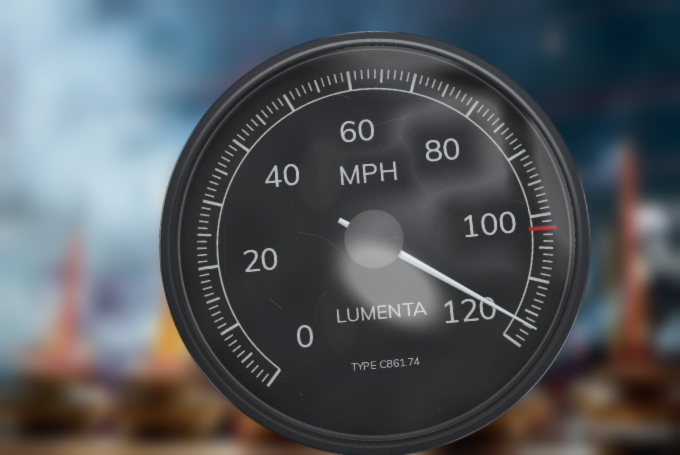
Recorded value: 117 mph
